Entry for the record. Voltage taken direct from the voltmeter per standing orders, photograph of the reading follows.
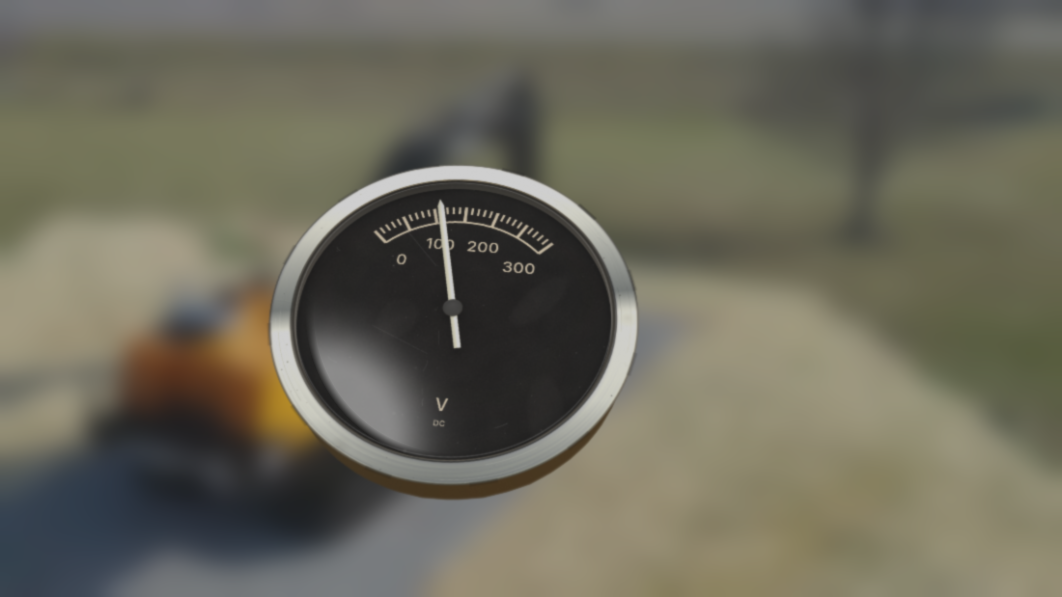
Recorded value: 110 V
